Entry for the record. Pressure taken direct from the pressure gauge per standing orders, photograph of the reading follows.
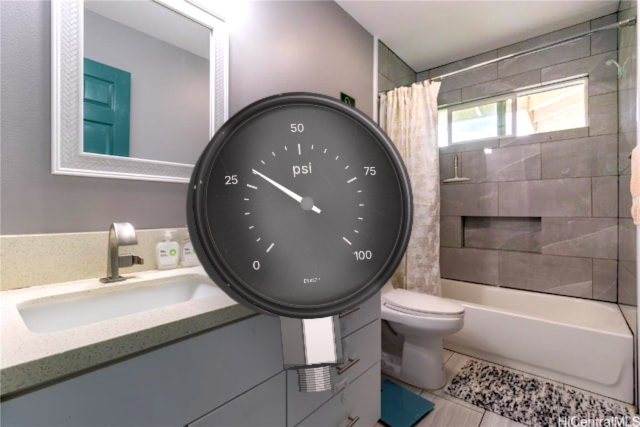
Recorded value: 30 psi
